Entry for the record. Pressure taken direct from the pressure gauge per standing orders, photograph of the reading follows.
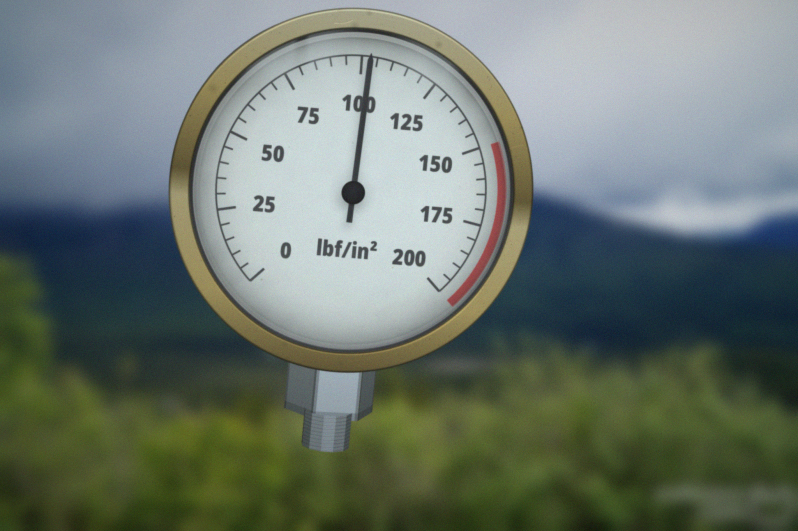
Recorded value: 102.5 psi
